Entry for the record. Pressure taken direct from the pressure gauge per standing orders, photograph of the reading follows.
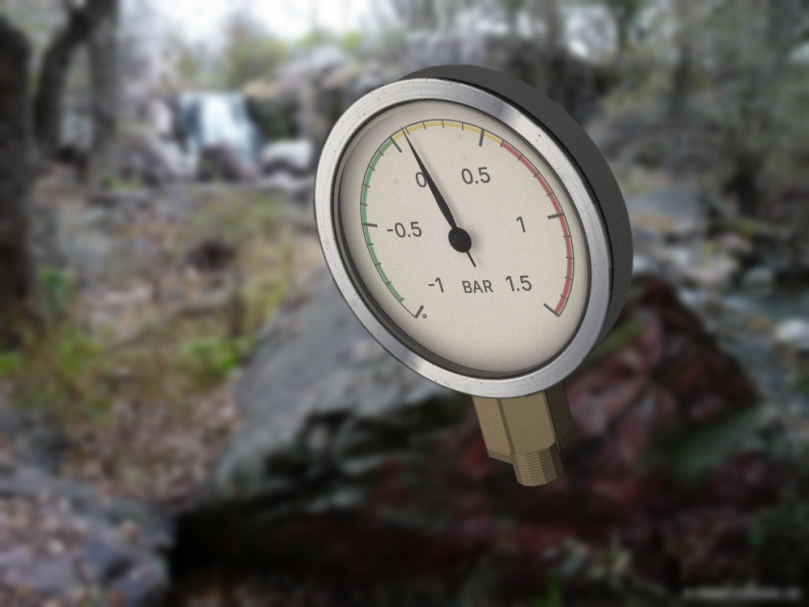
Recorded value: 0.1 bar
